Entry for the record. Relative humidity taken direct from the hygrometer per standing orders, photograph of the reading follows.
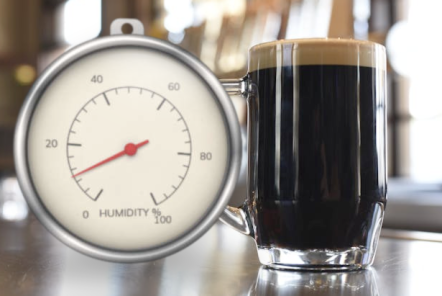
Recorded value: 10 %
